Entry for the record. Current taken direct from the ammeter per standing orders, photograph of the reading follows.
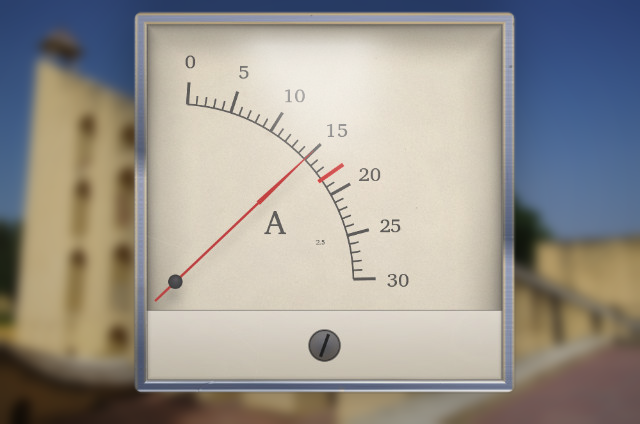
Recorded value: 15 A
